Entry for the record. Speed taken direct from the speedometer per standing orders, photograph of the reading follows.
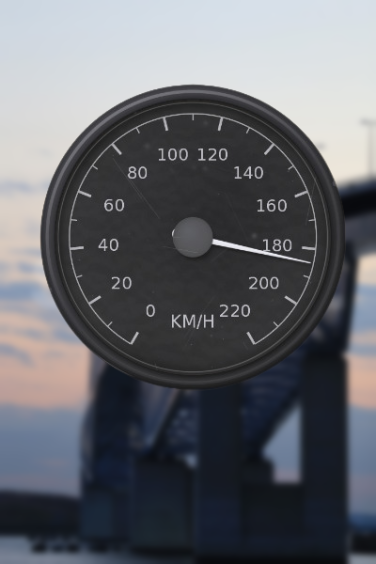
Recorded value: 185 km/h
